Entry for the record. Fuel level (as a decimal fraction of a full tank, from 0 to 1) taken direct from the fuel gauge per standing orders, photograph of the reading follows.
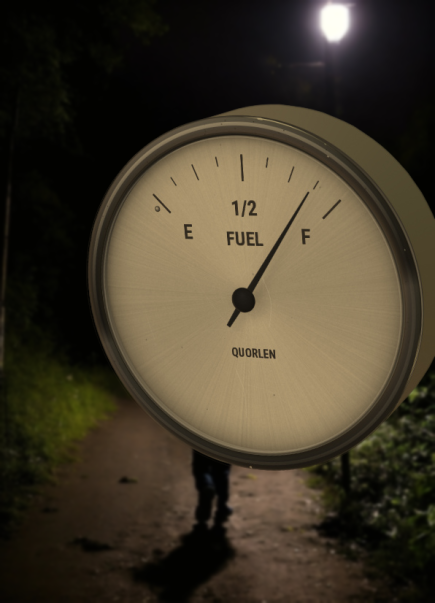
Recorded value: 0.875
